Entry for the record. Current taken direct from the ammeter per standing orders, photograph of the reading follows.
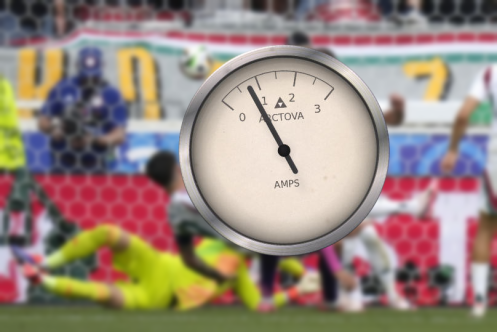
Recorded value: 0.75 A
